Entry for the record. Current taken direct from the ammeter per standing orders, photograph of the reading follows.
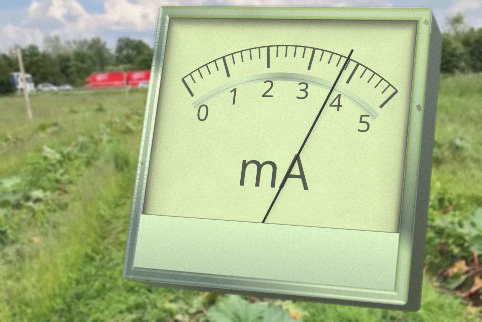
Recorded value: 3.8 mA
